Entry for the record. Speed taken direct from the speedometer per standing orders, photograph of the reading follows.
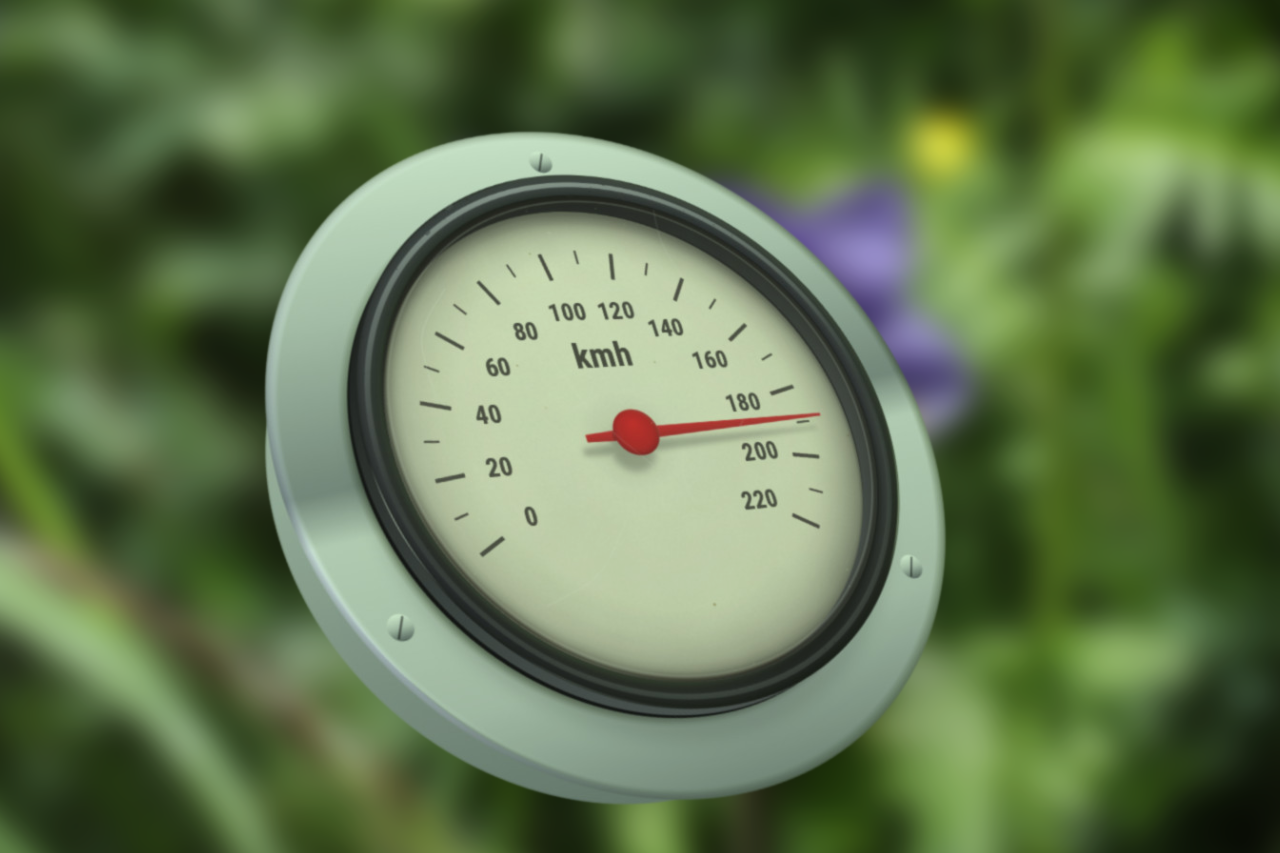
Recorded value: 190 km/h
